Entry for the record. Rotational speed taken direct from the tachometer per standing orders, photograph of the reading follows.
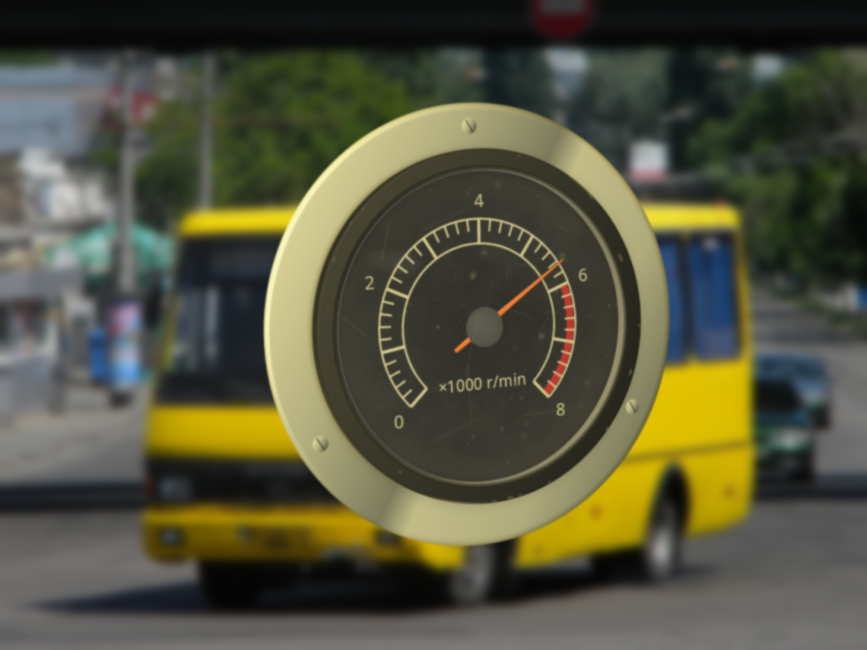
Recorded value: 5600 rpm
